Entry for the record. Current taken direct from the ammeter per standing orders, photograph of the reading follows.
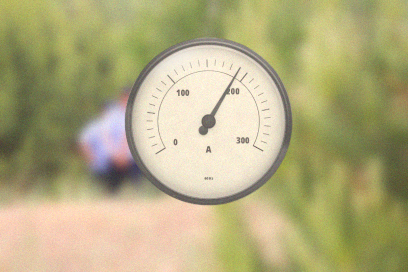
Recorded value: 190 A
